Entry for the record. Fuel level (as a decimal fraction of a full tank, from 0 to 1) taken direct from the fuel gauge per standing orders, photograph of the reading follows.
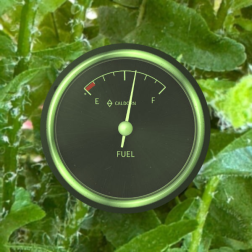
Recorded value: 0.625
